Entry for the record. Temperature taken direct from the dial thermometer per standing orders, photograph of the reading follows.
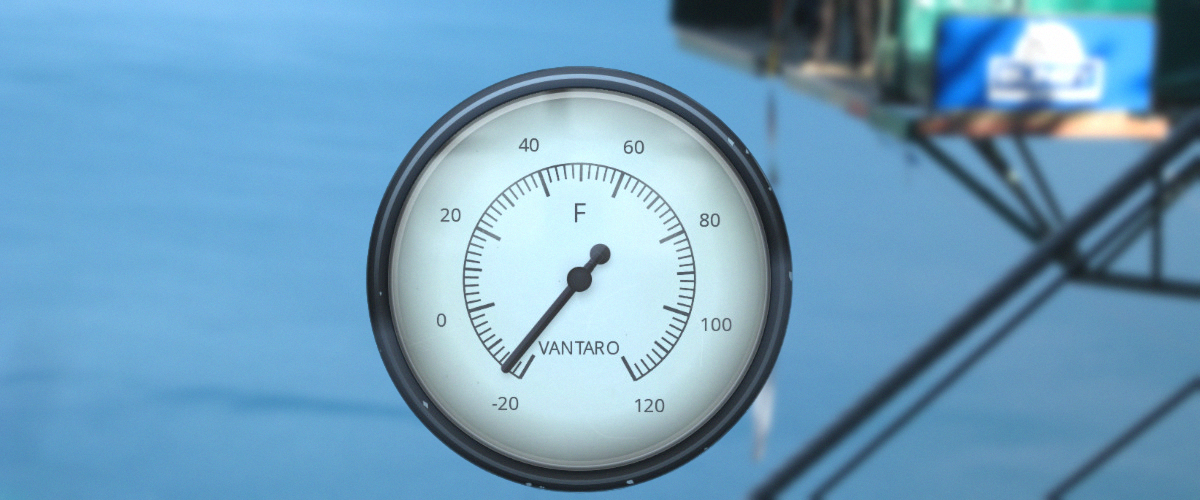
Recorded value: -16 °F
